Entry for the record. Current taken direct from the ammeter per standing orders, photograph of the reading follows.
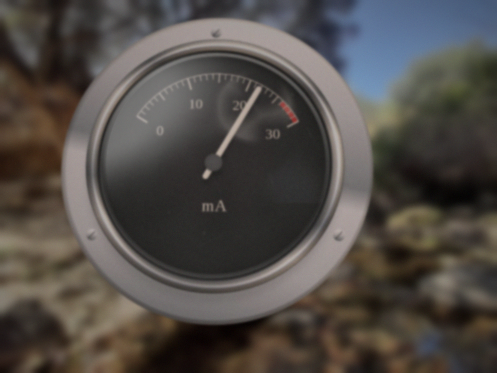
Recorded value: 22 mA
